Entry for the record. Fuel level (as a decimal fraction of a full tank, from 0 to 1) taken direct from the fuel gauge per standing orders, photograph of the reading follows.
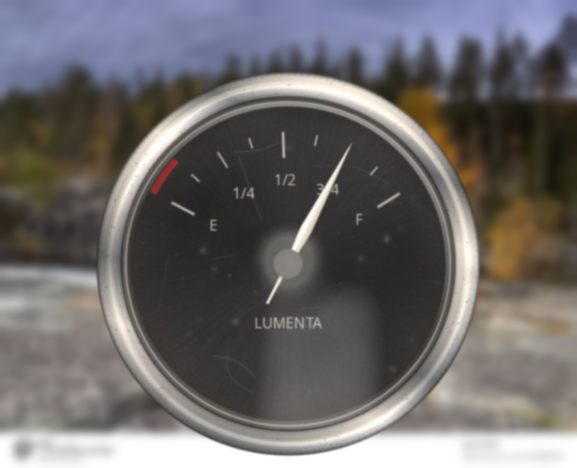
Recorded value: 0.75
